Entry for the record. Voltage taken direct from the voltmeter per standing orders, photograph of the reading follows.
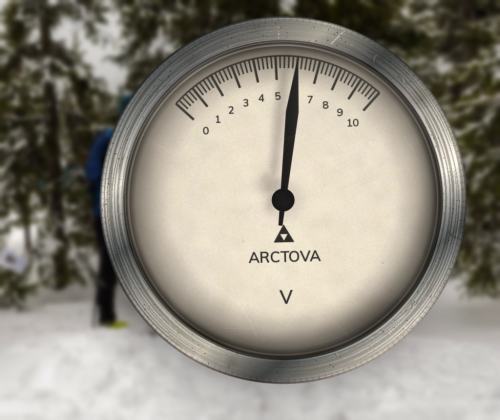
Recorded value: 6 V
